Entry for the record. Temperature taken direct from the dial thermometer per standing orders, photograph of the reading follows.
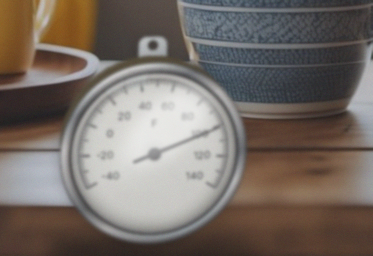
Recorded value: 100 °F
